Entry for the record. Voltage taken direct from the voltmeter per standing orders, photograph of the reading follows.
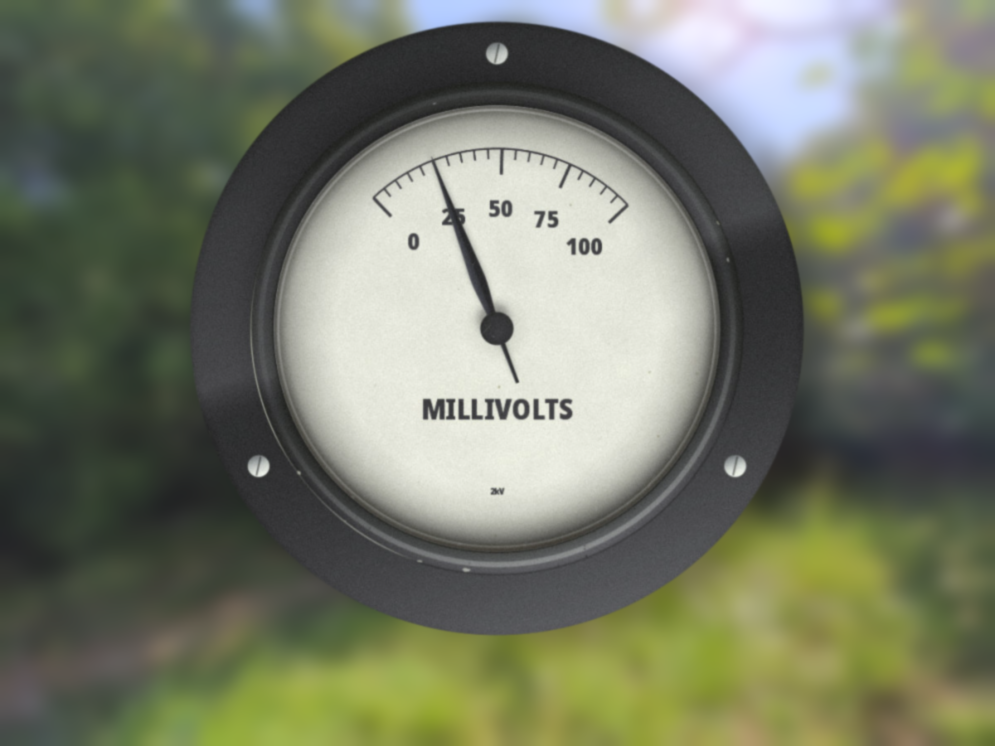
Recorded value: 25 mV
